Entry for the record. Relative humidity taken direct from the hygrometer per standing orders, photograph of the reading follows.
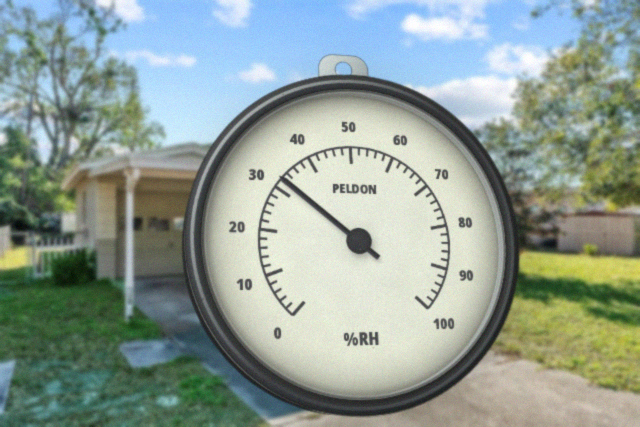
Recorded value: 32 %
